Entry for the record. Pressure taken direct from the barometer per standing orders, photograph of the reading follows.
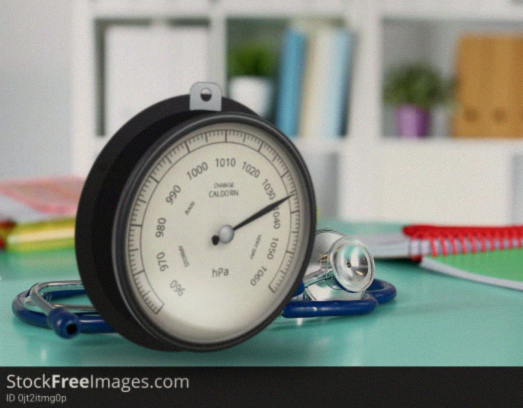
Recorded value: 1035 hPa
